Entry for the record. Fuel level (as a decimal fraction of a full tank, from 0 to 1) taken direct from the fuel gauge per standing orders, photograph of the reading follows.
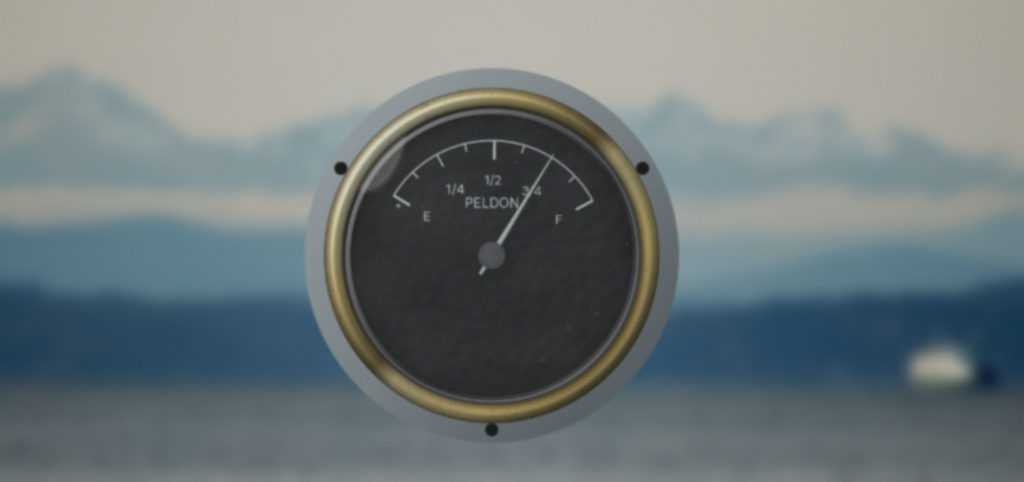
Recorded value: 0.75
